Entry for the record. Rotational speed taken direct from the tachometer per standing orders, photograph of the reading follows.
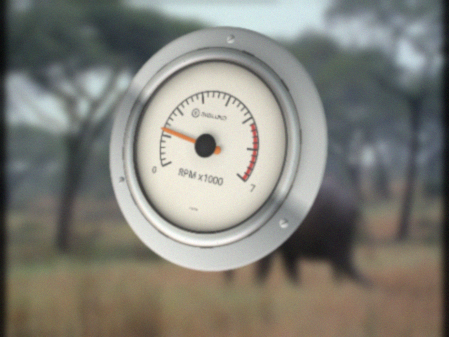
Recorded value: 1200 rpm
